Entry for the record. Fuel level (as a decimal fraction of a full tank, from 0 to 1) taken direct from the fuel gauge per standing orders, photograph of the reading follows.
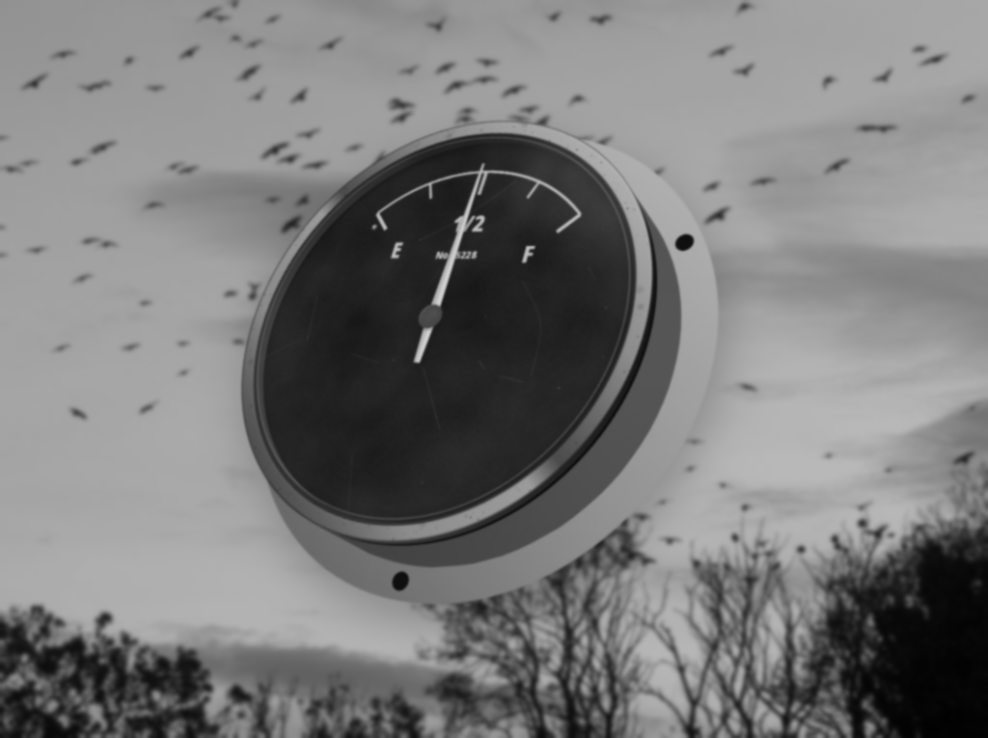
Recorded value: 0.5
